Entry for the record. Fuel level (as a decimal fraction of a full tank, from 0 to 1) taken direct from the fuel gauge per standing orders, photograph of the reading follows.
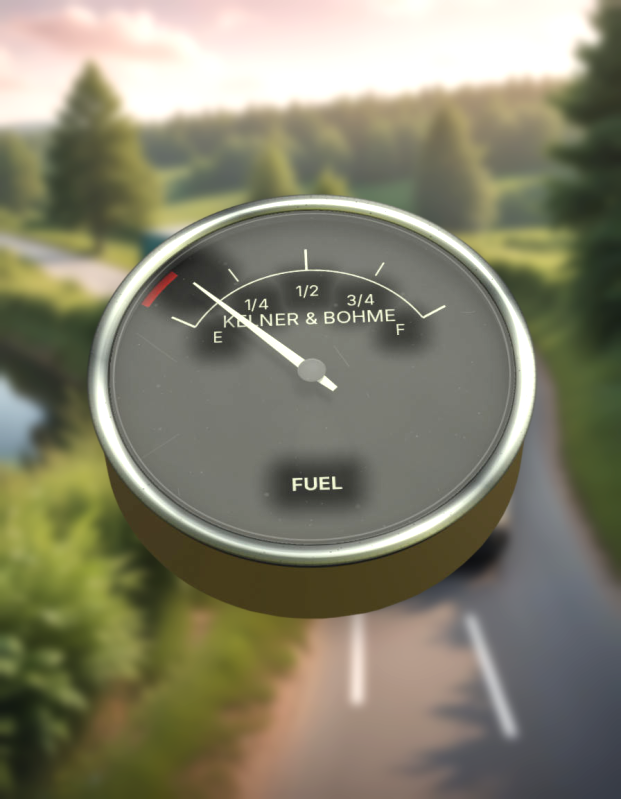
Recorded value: 0.125
